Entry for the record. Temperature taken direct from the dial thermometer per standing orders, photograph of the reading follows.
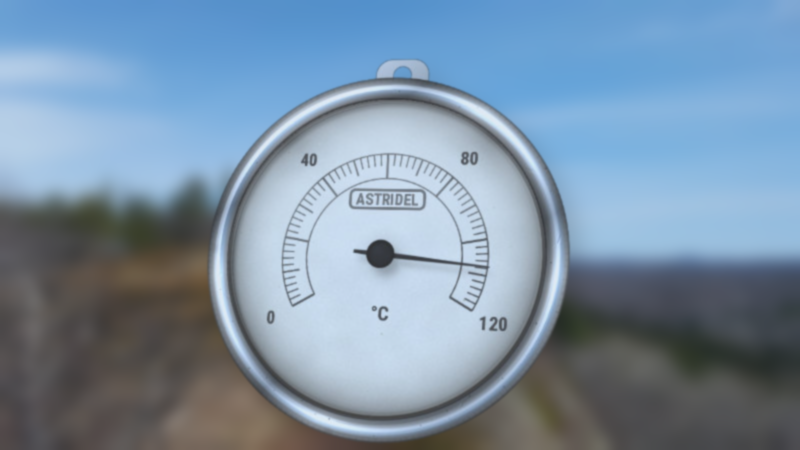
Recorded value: 108 °C
